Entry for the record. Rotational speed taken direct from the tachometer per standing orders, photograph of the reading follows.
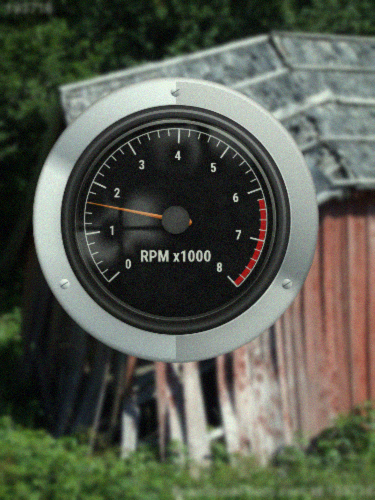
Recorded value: 1600 rpm
